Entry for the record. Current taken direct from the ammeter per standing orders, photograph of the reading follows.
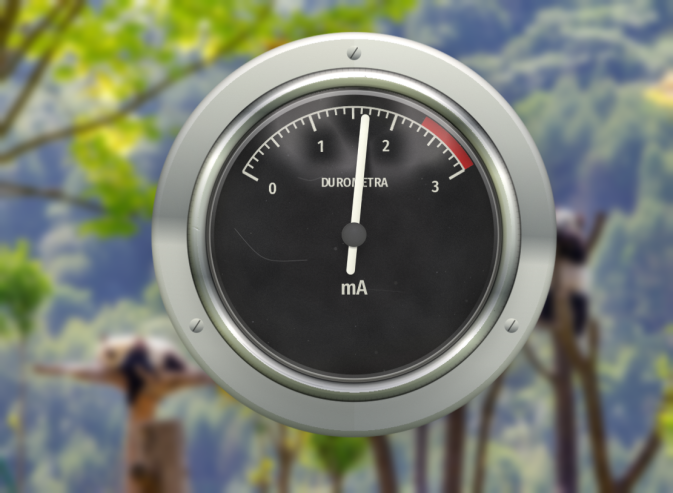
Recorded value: 1.65 mA
